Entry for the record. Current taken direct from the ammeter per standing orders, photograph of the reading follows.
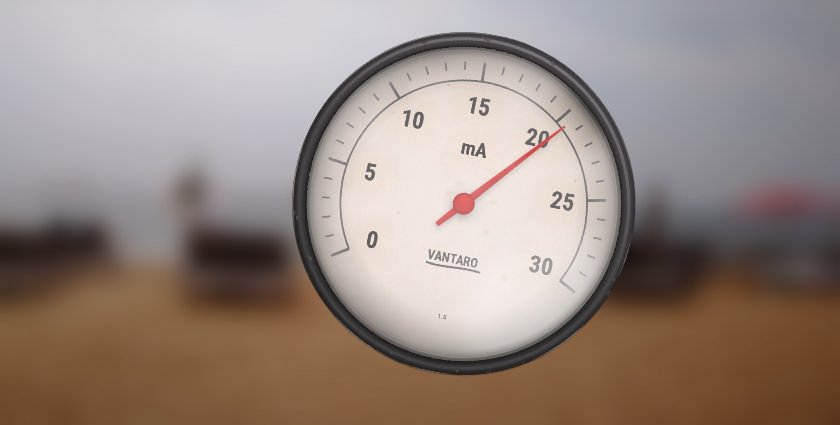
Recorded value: 20.5 mA
